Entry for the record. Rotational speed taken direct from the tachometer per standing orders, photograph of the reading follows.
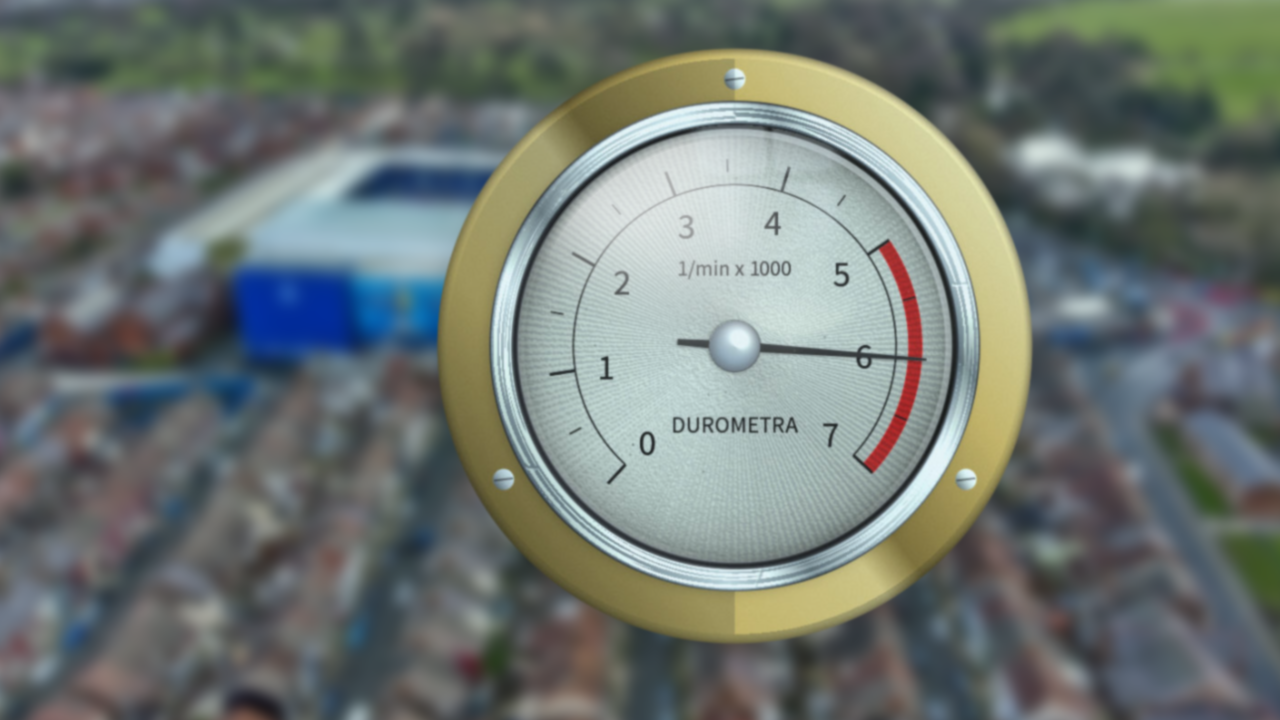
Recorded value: 6000 rpm
